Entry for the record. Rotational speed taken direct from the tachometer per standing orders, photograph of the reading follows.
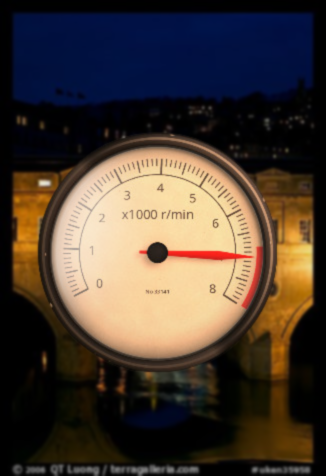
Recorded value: 7000 rpm
